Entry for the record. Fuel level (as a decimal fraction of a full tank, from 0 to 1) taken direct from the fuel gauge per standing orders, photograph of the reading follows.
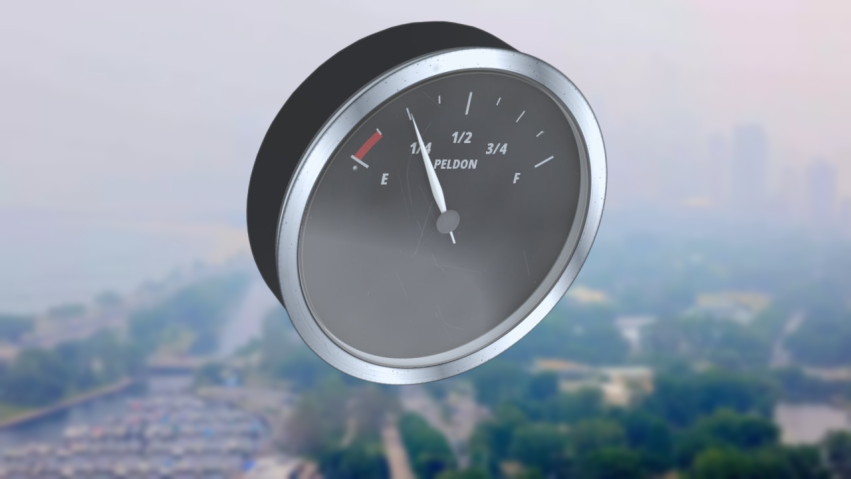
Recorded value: 0.25
